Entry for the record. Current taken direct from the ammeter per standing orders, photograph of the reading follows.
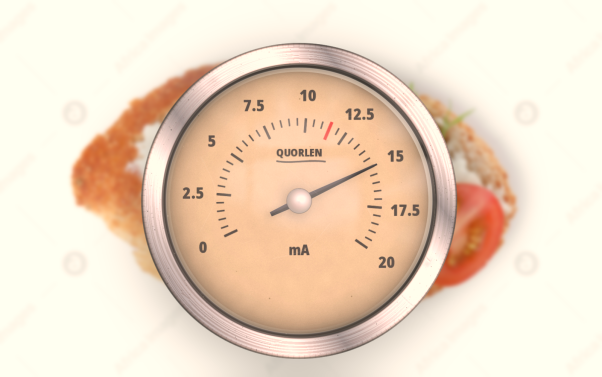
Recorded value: 15 mA
